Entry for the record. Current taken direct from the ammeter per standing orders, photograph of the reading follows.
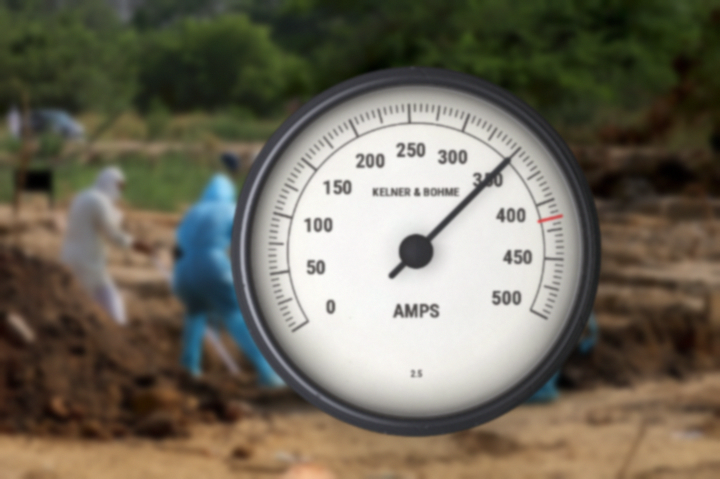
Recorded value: 350 A
